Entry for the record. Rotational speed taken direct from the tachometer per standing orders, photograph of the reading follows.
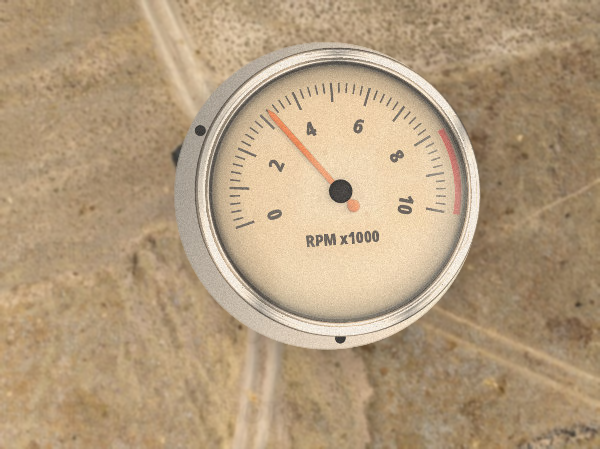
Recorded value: 3200 rpm
